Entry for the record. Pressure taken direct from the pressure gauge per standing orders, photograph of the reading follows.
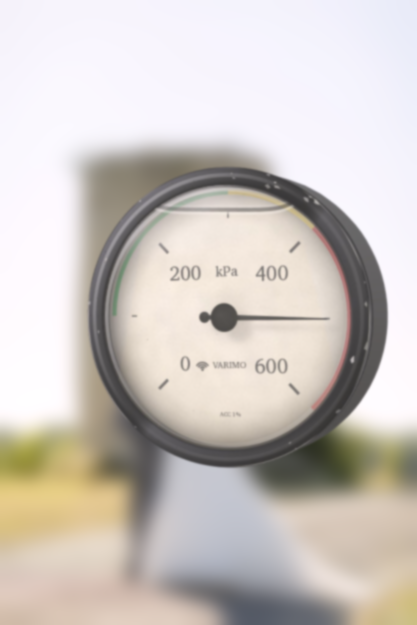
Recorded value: 500 kPa
